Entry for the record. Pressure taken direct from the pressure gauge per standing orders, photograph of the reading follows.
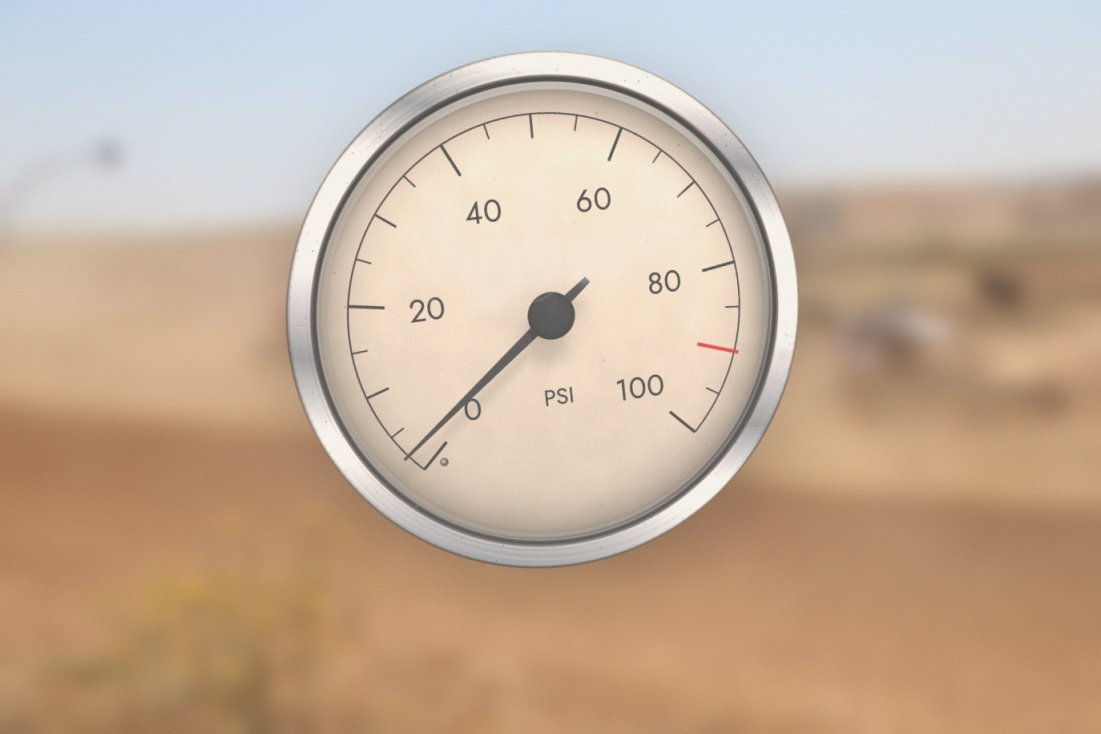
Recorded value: 2.5 psi
